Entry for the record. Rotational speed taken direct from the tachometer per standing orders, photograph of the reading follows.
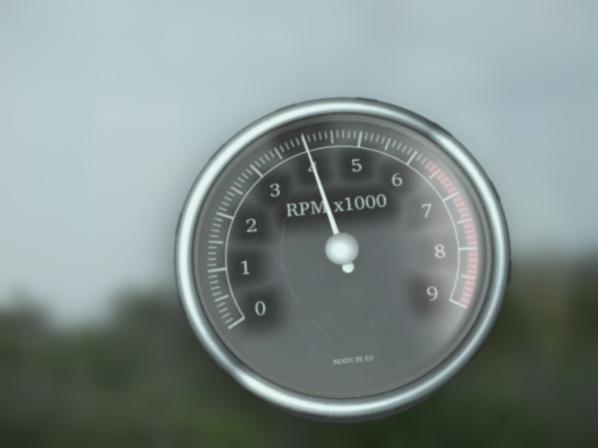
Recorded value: 4000 rpm
